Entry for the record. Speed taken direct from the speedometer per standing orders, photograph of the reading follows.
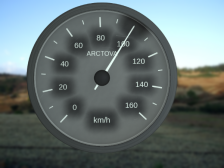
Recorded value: 100 km/h
